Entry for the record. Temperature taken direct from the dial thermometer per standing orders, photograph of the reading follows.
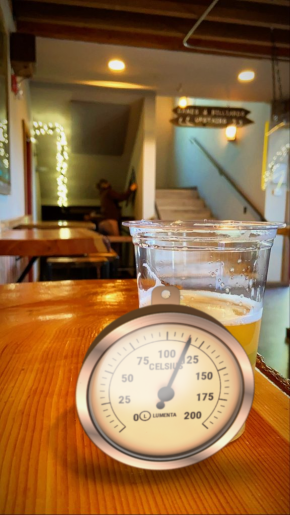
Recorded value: 115 °C
